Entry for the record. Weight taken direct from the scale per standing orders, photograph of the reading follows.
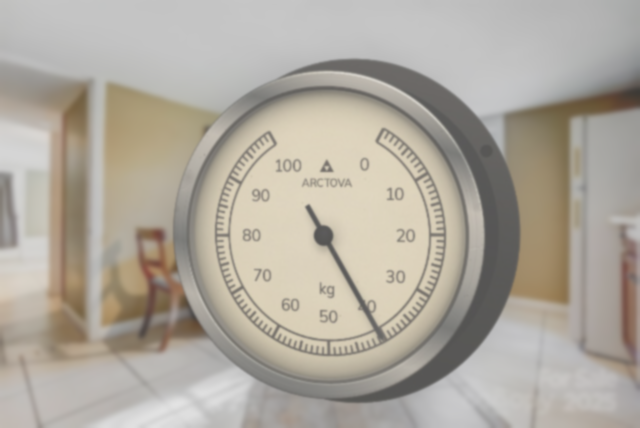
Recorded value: 40 kg
